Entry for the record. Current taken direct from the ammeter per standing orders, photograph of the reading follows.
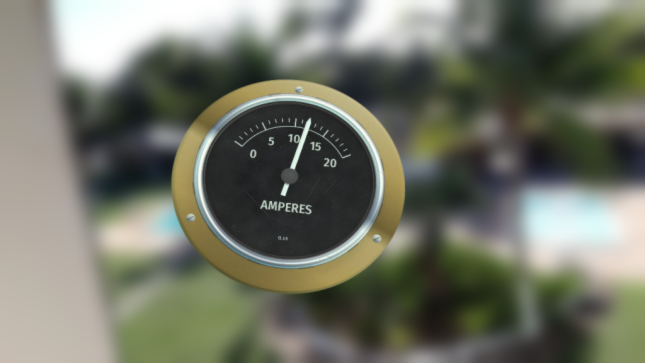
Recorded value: 12 A
